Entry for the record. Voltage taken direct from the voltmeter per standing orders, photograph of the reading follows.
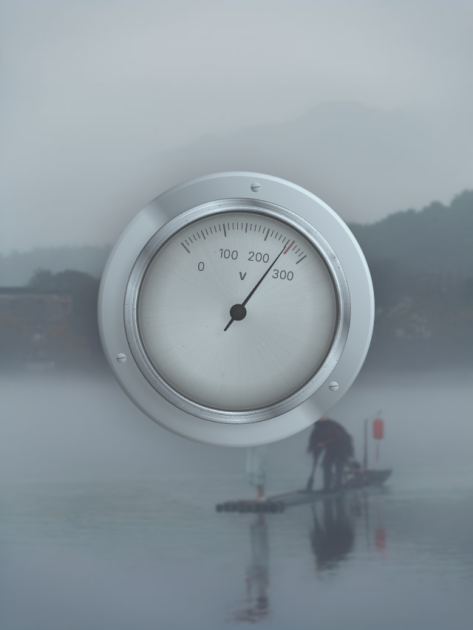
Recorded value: 250 V
